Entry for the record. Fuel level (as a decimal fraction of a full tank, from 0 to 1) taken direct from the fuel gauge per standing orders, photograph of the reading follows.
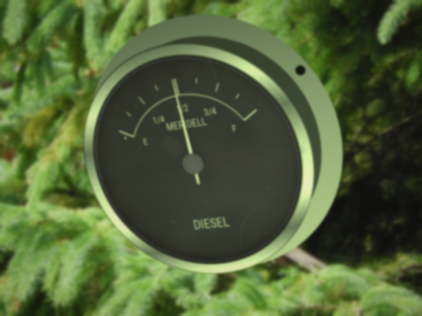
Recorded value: 0.5
